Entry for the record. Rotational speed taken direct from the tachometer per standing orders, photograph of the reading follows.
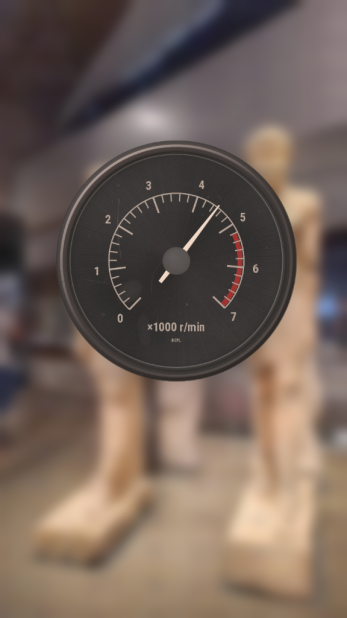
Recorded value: 4500 rpm
